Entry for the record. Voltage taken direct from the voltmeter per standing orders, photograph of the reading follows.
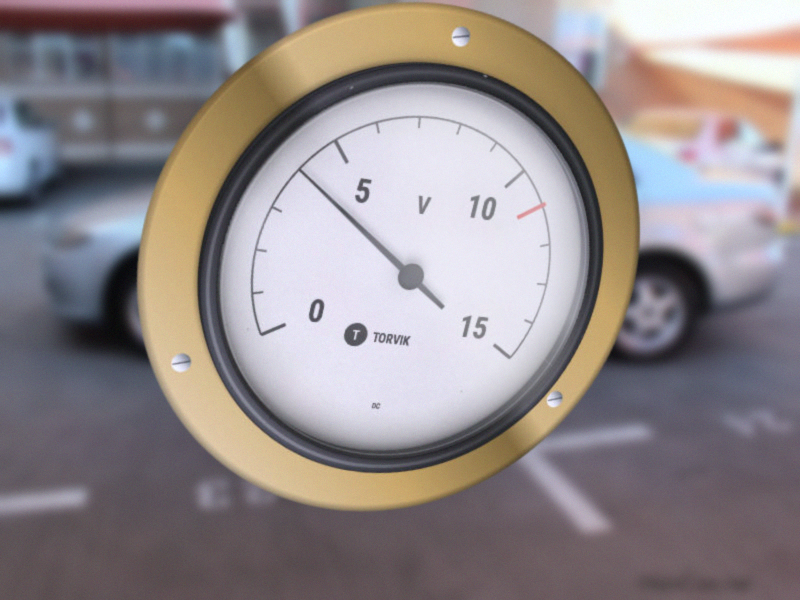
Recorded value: 4 V
